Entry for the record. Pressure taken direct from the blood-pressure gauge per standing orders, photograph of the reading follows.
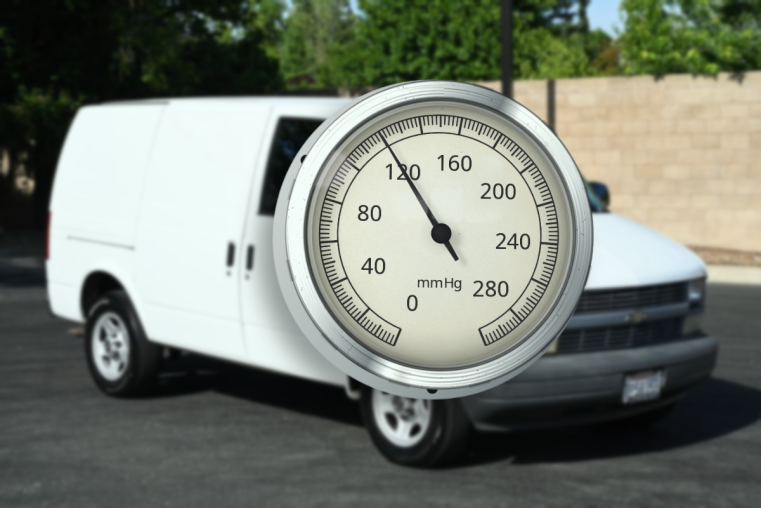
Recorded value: 120 mmHg
